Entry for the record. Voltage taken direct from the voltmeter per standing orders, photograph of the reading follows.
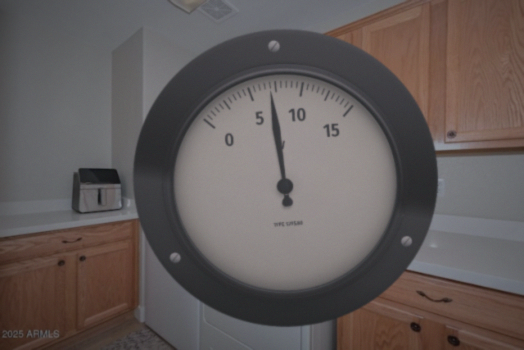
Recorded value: 7 V
